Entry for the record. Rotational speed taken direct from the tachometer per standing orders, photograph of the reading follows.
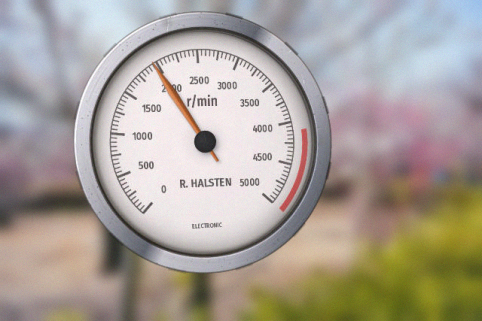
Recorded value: 1950 rpm
